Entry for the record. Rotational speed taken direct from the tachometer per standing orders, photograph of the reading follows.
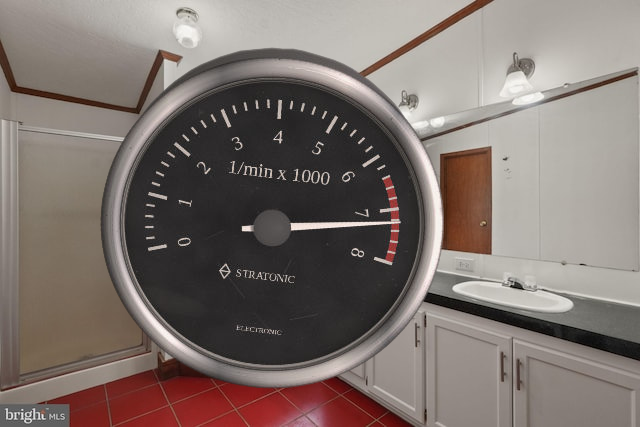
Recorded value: 7200 rpm
